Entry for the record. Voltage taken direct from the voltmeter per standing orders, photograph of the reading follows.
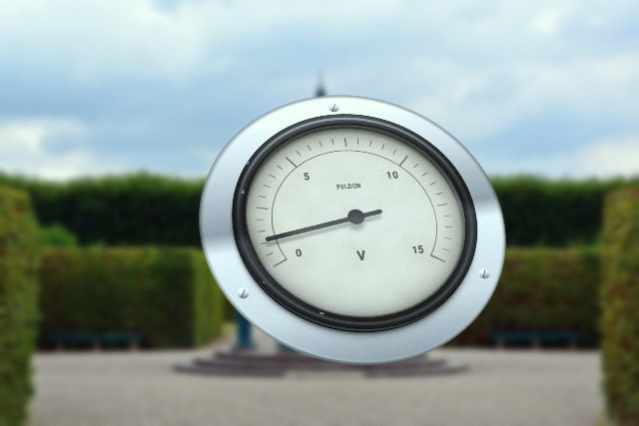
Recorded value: 1 V
